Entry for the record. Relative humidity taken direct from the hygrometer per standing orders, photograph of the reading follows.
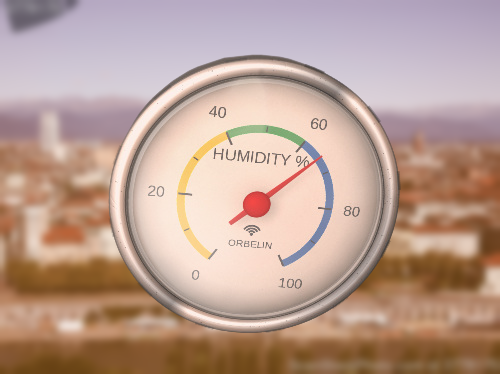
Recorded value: 65 %
